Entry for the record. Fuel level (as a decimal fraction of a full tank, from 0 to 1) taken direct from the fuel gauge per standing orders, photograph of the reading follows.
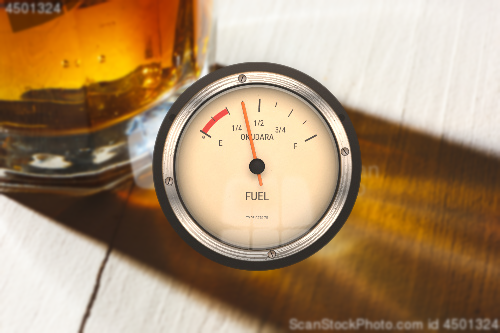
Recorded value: 0.375
